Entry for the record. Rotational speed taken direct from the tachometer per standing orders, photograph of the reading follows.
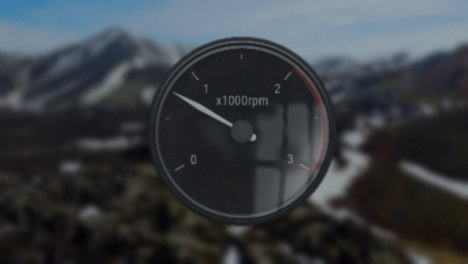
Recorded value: 750 rpm
